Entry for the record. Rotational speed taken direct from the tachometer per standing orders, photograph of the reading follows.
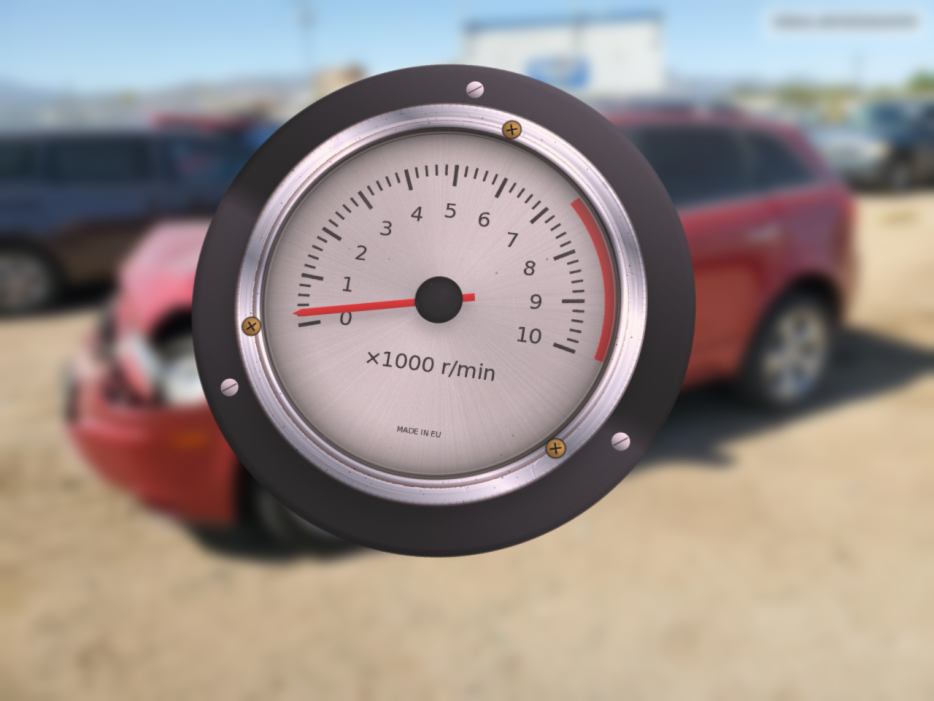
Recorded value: 200 rpm
